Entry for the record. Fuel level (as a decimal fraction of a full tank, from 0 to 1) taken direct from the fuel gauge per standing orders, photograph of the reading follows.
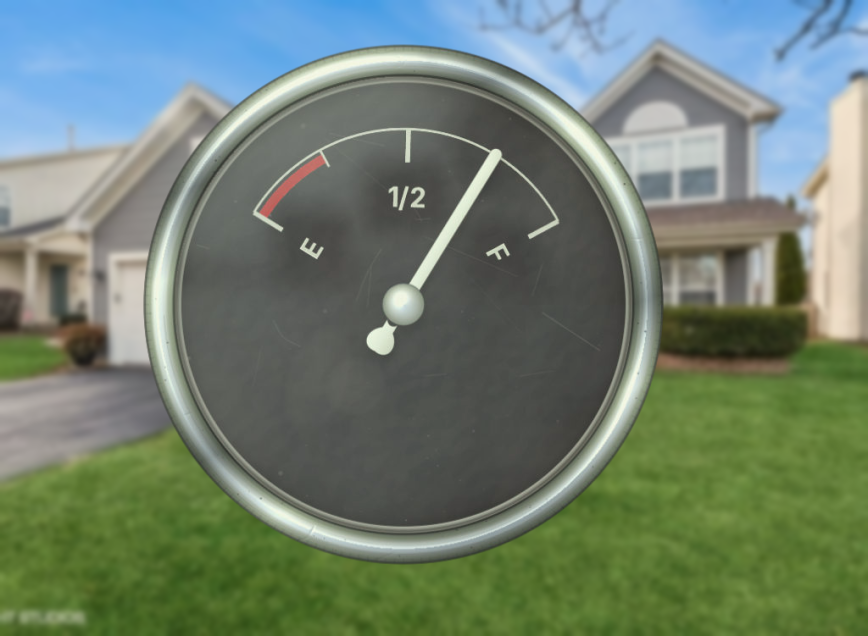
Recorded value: 0.75
